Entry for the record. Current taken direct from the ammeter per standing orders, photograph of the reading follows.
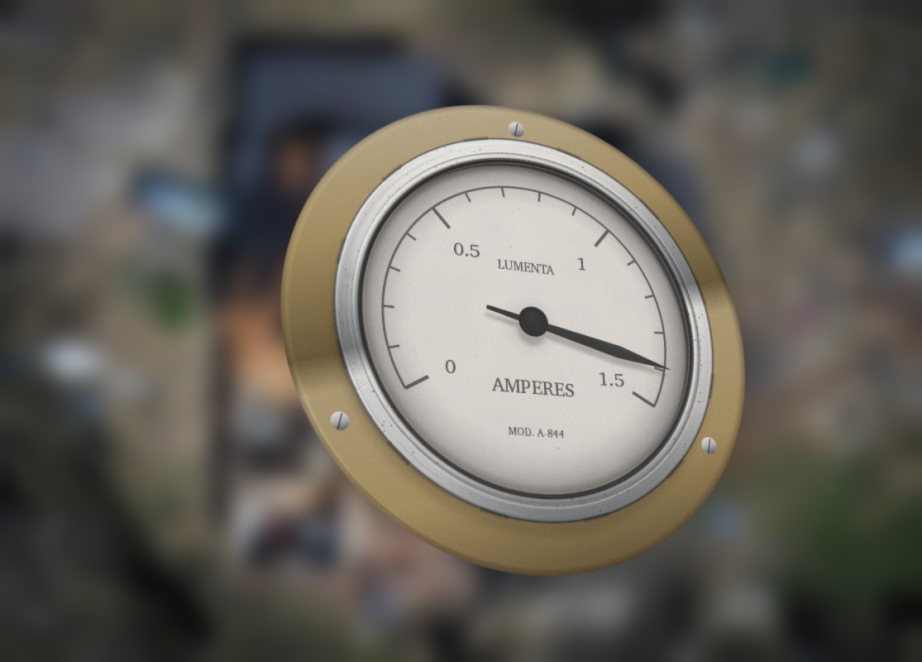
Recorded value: 1.4 A
